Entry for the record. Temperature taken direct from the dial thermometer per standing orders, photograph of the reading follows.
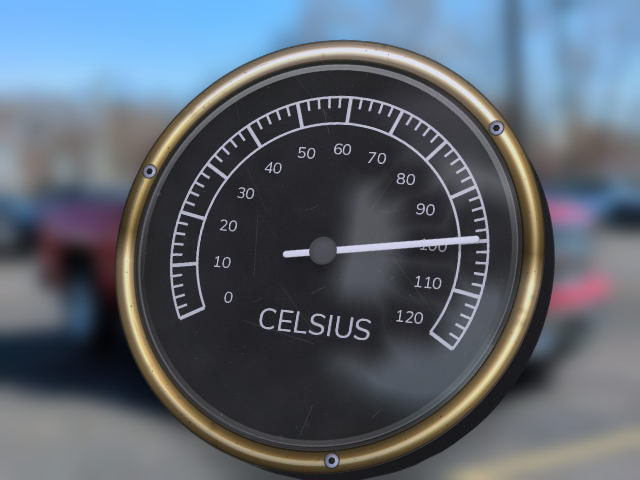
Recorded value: 100 °C
